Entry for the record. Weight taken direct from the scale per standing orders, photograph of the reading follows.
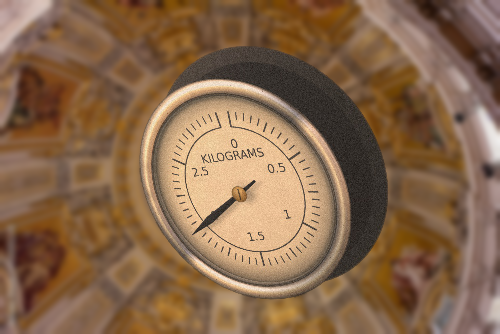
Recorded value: 2 kg
